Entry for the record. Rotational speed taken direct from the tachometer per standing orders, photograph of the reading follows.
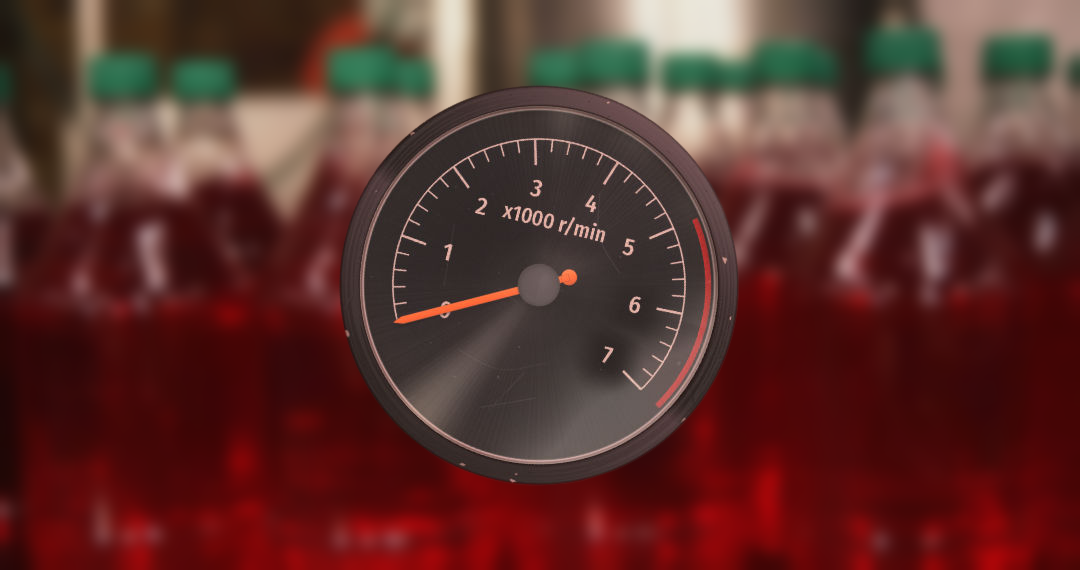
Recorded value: 0 rpm
